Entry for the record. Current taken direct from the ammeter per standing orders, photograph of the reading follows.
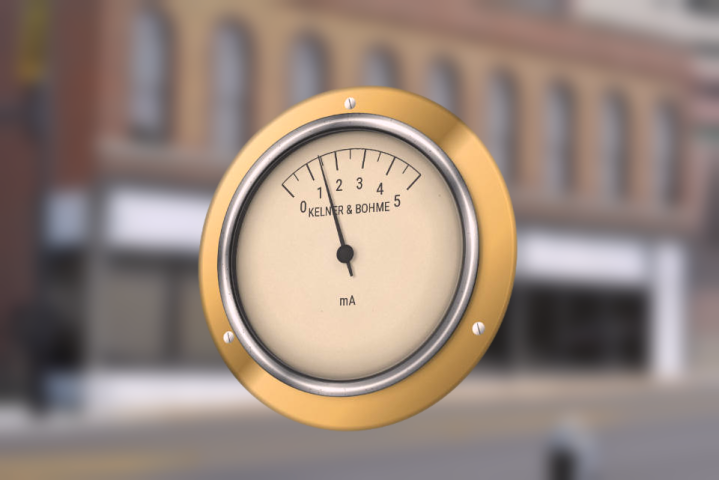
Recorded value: 1.5 mA
